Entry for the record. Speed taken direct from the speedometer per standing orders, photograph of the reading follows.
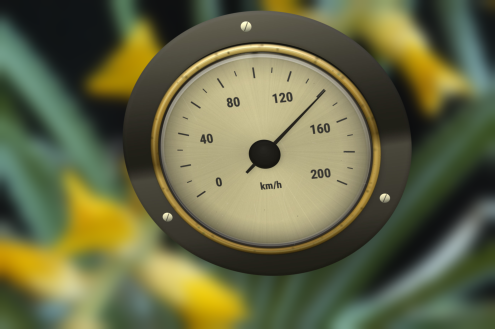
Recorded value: 140 km/h
